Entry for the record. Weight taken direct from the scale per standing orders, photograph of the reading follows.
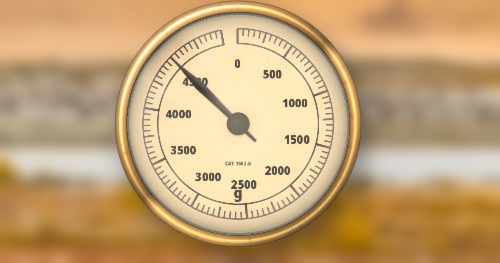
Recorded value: 4500 g
